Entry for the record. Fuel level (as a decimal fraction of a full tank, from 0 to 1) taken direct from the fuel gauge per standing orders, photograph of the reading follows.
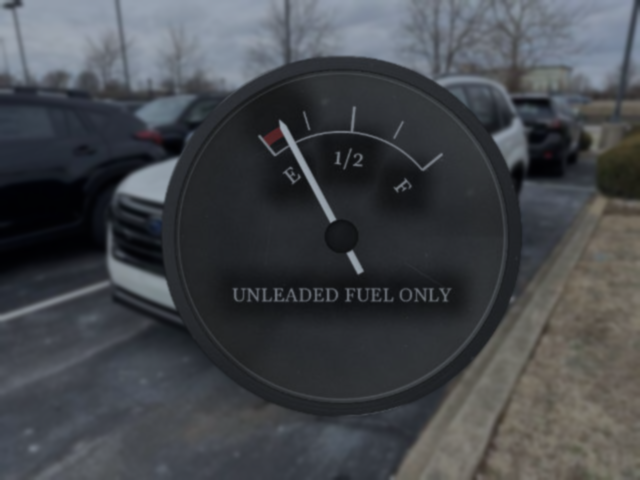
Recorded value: 0.125
